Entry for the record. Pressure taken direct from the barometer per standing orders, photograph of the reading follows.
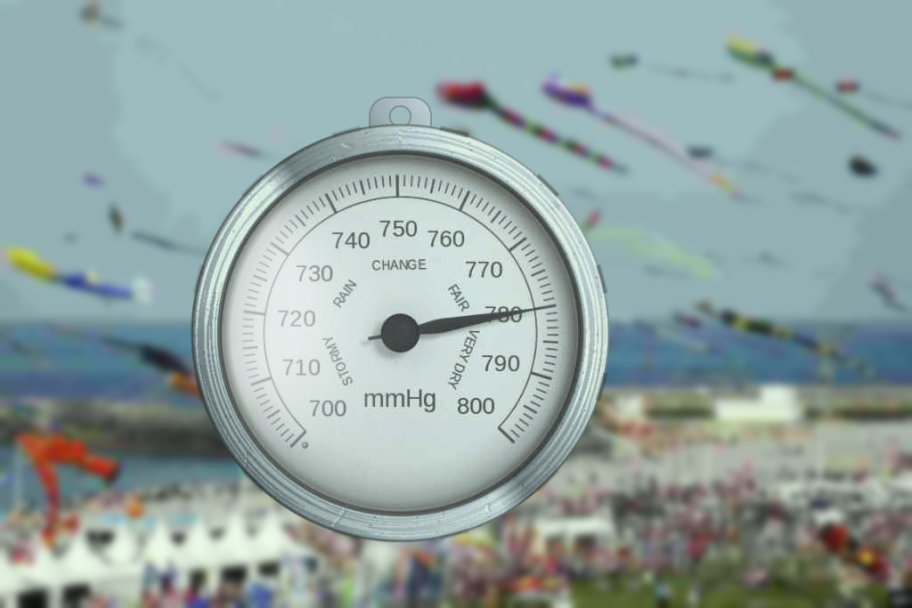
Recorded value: 780 mmHg
